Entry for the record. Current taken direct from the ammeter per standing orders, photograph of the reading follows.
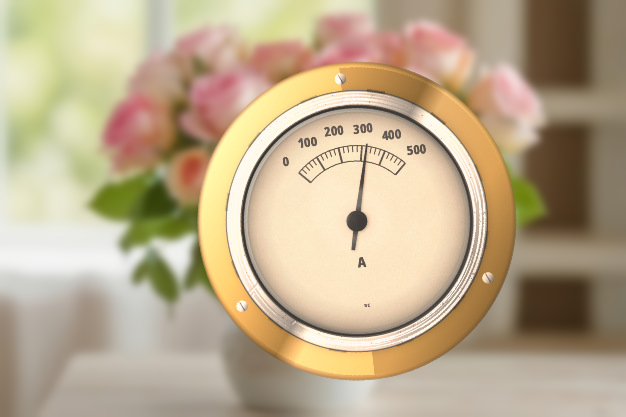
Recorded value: 320 A
